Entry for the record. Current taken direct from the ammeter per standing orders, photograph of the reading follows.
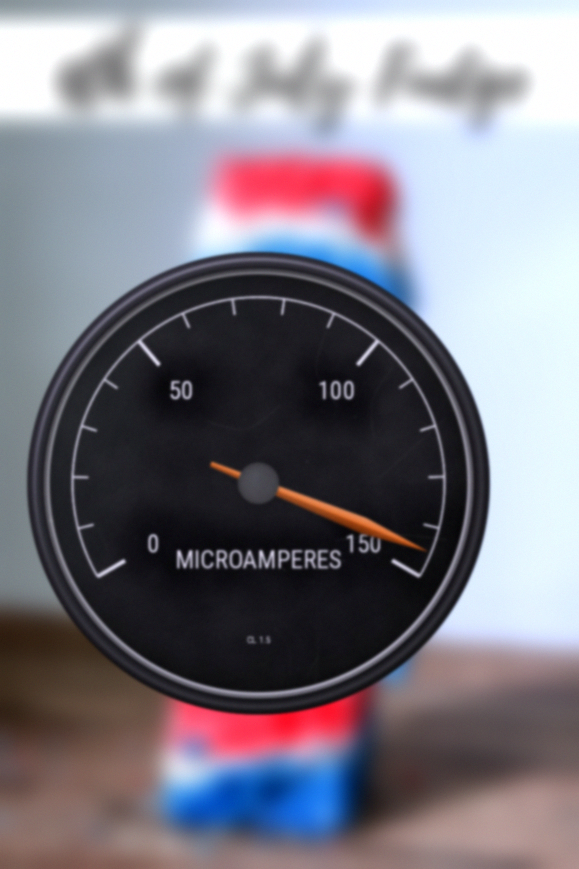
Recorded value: 145 µA
